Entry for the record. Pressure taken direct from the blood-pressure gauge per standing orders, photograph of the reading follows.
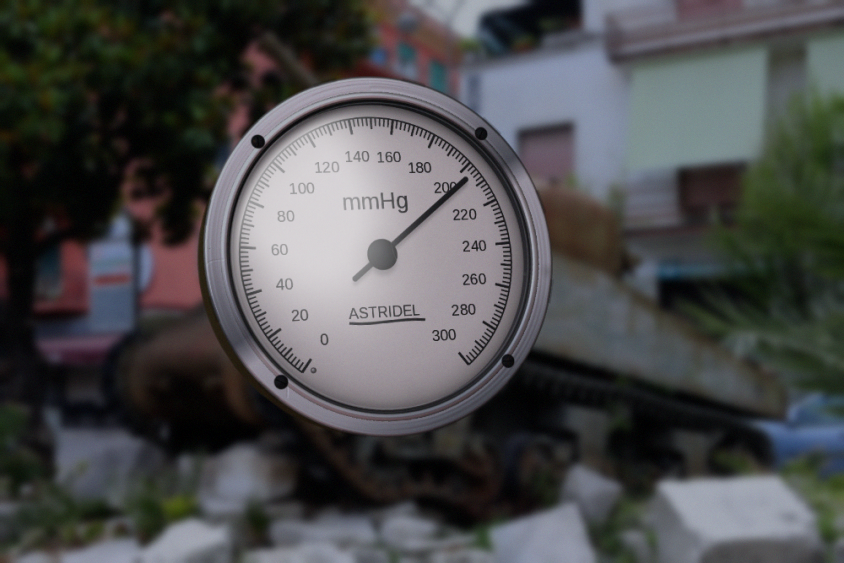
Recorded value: 204 mmHg
